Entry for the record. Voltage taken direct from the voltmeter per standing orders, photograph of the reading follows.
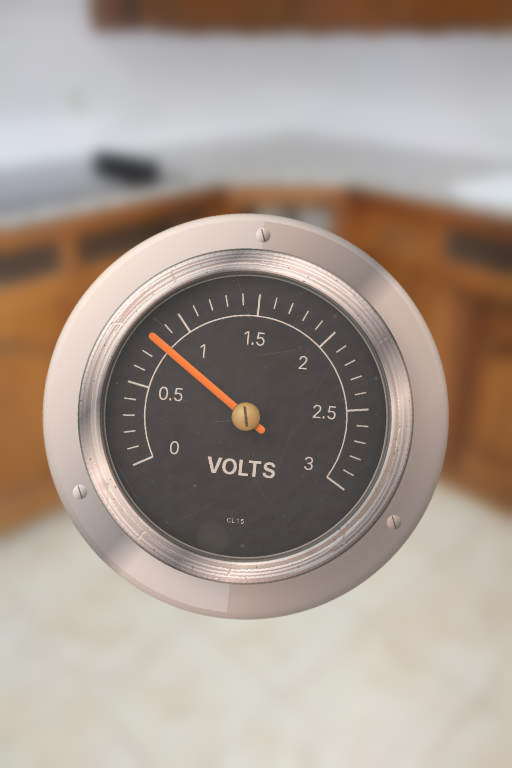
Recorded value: 0.8 V
